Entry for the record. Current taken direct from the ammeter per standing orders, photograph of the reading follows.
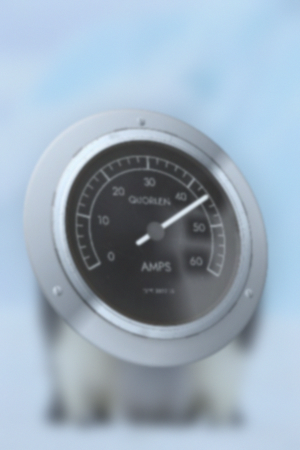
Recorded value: 44 A
